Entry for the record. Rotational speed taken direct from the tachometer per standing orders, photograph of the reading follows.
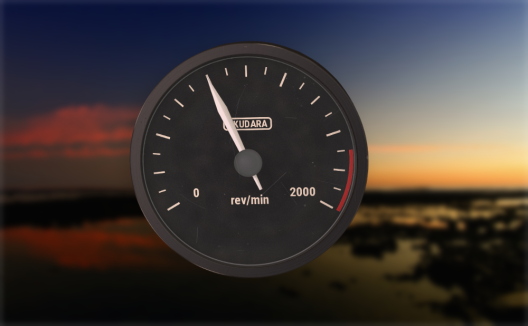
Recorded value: 800 rpm
